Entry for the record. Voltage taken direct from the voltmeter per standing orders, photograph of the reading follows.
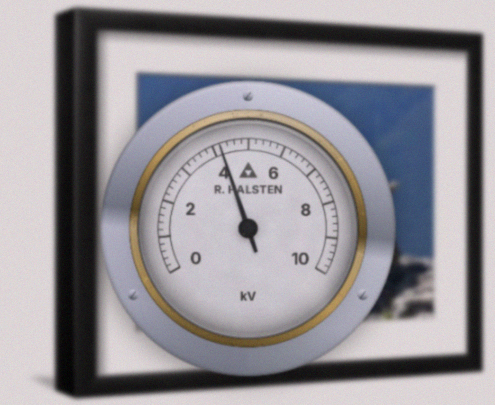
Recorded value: 4.2 kV
